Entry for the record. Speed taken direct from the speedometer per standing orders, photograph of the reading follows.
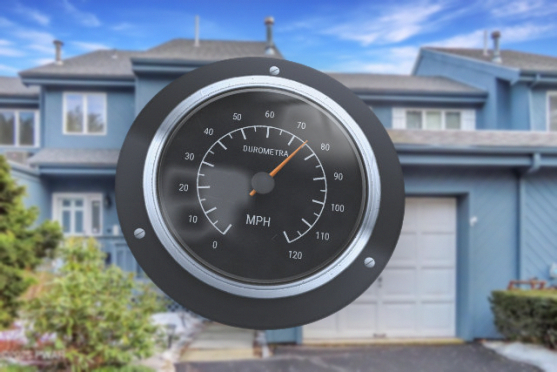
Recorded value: 75 mph
